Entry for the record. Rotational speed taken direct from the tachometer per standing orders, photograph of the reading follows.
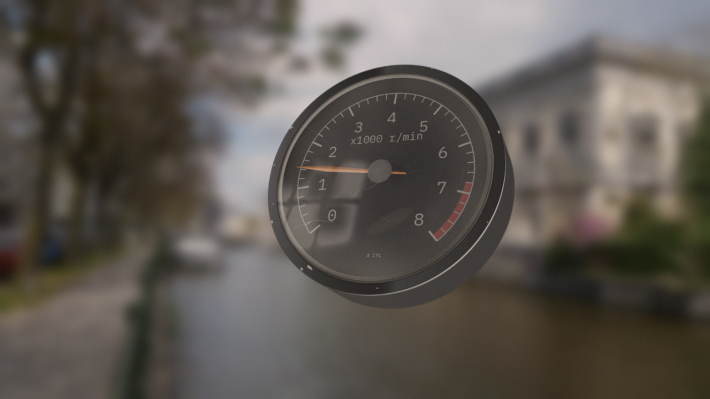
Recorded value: 1400 rpm
